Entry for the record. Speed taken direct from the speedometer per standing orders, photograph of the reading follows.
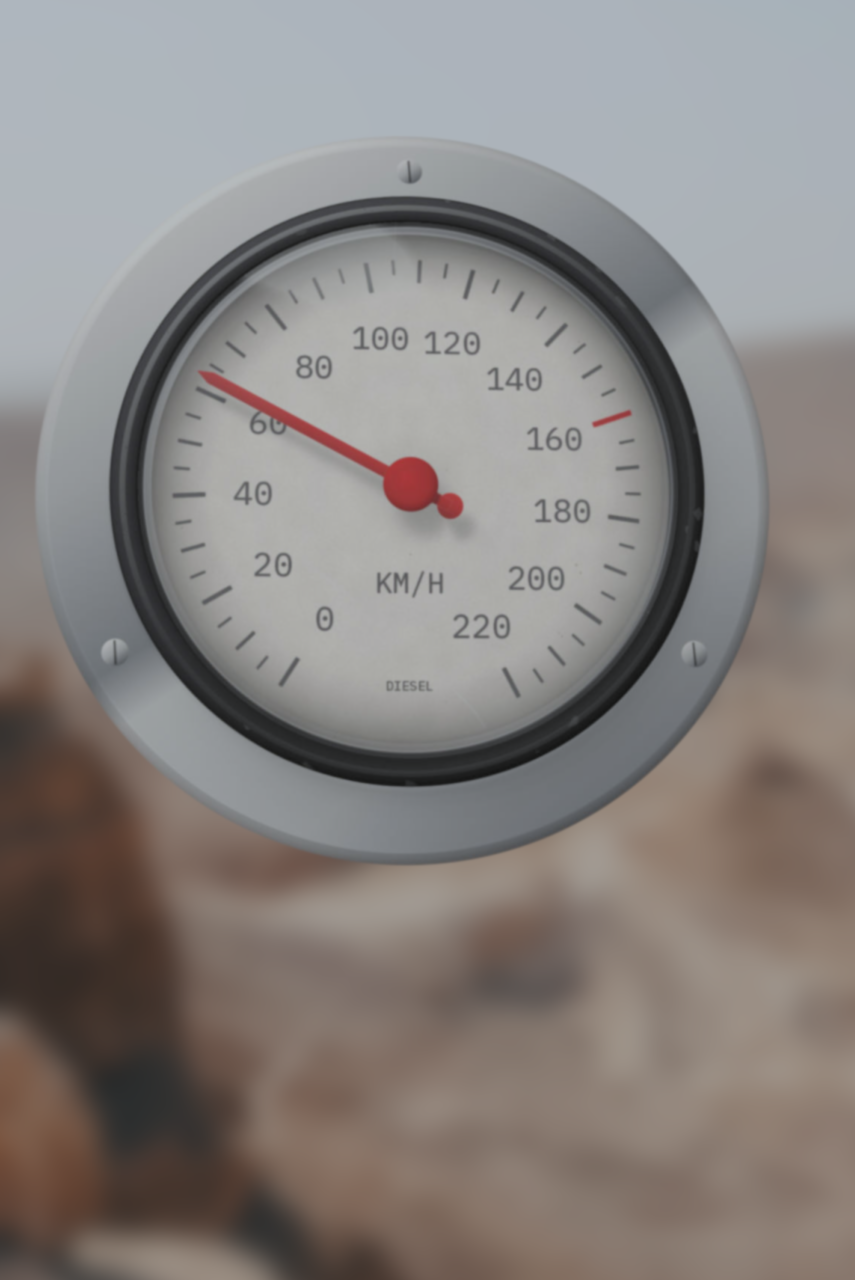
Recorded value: 62.5 km/h
